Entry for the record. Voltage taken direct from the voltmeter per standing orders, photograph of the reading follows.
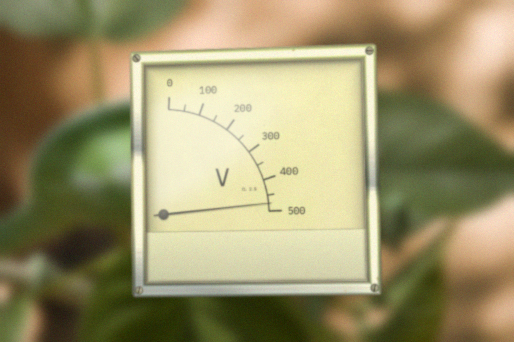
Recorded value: 475 V
